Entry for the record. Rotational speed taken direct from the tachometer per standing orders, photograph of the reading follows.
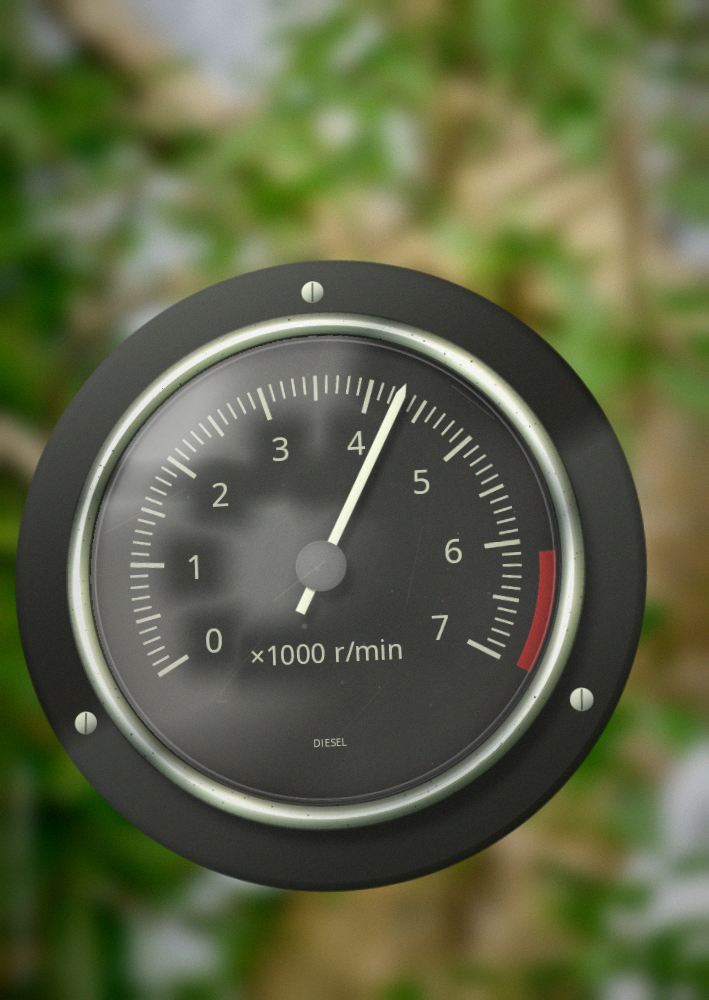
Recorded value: 4300 rpm
